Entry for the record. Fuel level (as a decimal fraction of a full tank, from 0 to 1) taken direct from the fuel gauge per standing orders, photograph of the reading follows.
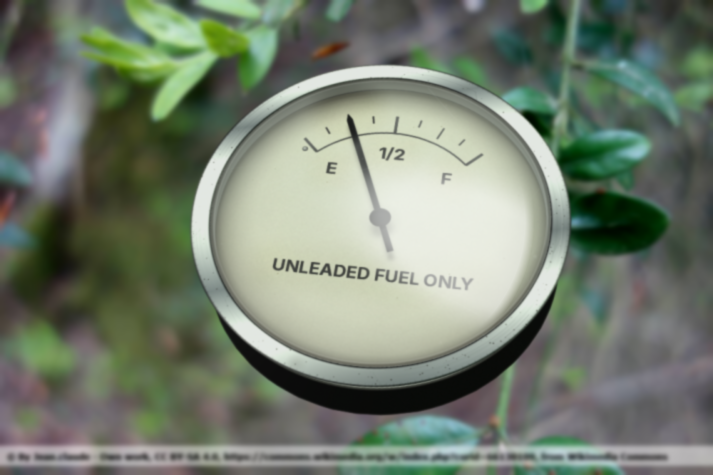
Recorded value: 0.25
